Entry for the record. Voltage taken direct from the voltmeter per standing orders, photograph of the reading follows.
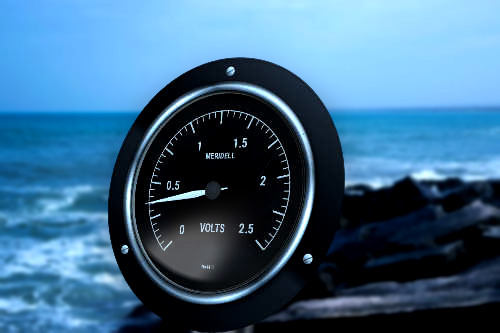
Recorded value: 0.35 V
